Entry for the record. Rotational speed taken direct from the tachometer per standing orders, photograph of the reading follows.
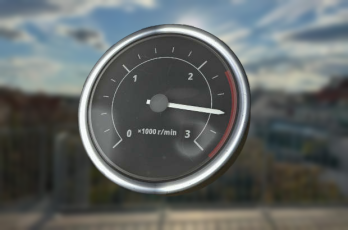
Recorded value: 2600 rpm
